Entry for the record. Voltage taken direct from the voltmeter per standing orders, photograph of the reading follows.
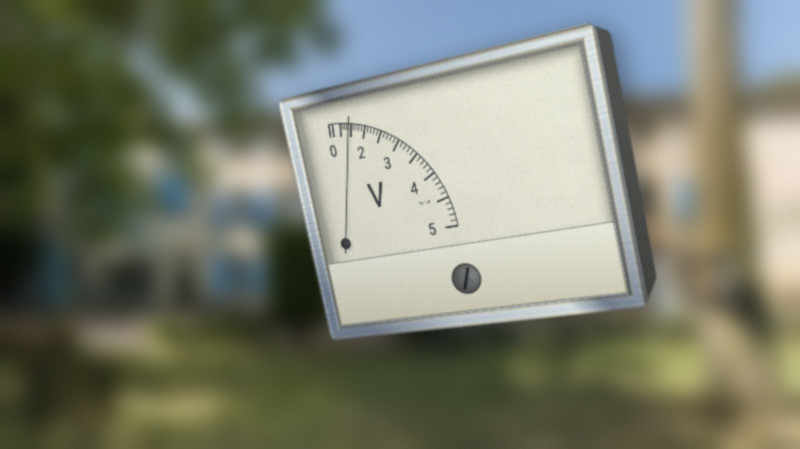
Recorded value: 1.5 V
